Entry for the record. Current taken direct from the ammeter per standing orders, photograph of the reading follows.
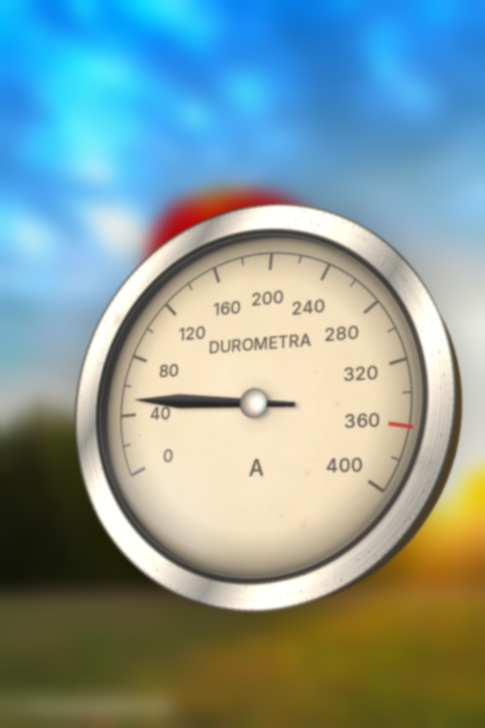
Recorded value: 50 A
